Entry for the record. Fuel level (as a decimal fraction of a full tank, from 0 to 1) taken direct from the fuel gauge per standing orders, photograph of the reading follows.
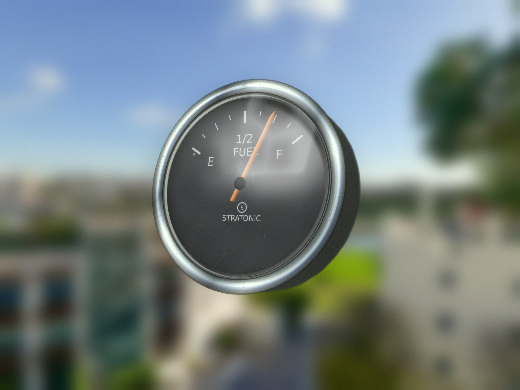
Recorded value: 0.75
